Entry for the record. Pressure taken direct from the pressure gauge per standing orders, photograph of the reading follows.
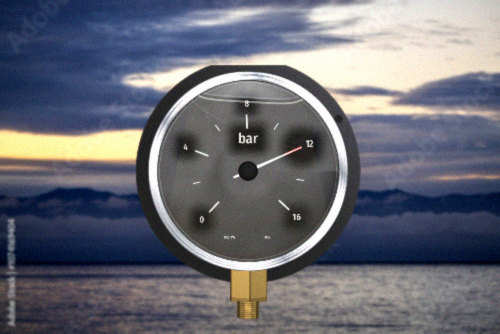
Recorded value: 12 bar
